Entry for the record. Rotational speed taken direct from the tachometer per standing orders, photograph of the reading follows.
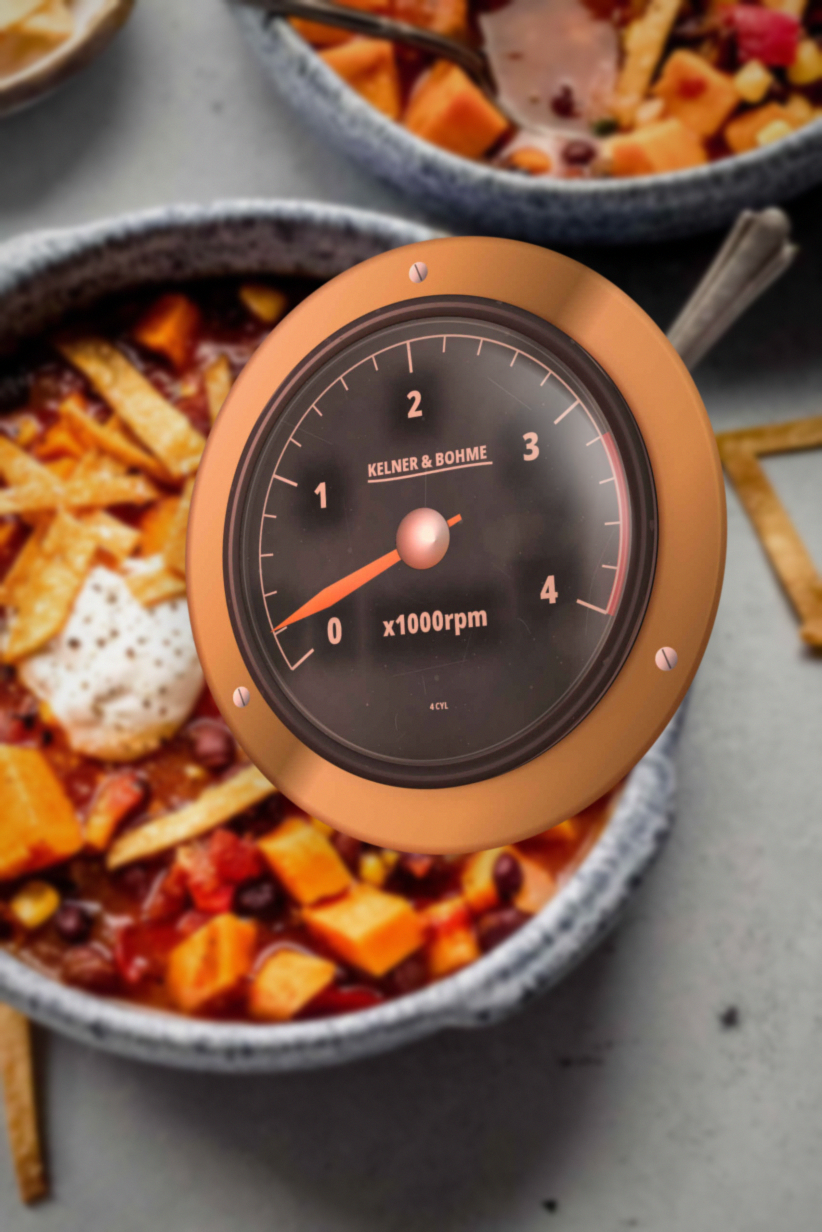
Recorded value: 200 rpm
